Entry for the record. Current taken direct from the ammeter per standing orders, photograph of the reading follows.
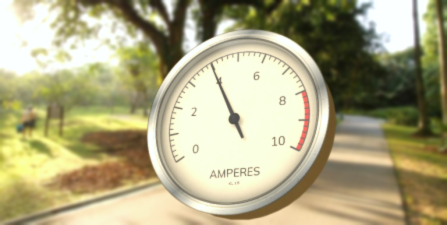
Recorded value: 4 A
